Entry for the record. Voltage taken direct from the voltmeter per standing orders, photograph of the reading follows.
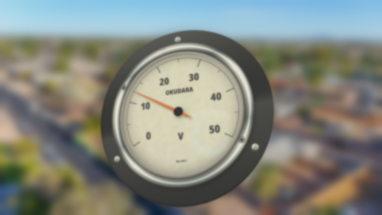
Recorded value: 12.5 V
